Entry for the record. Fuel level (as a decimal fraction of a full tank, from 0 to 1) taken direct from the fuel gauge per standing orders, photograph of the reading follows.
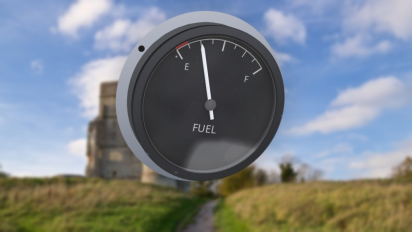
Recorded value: 0.25
